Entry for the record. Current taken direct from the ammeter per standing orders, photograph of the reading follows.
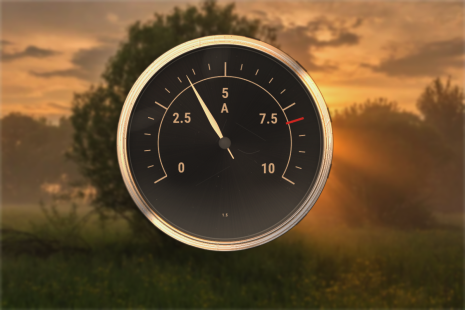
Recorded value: 3.75 A
